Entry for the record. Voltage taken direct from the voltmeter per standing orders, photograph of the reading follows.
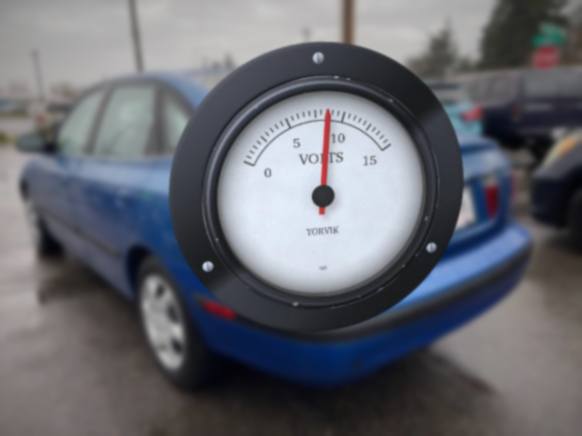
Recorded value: 8.5 V
